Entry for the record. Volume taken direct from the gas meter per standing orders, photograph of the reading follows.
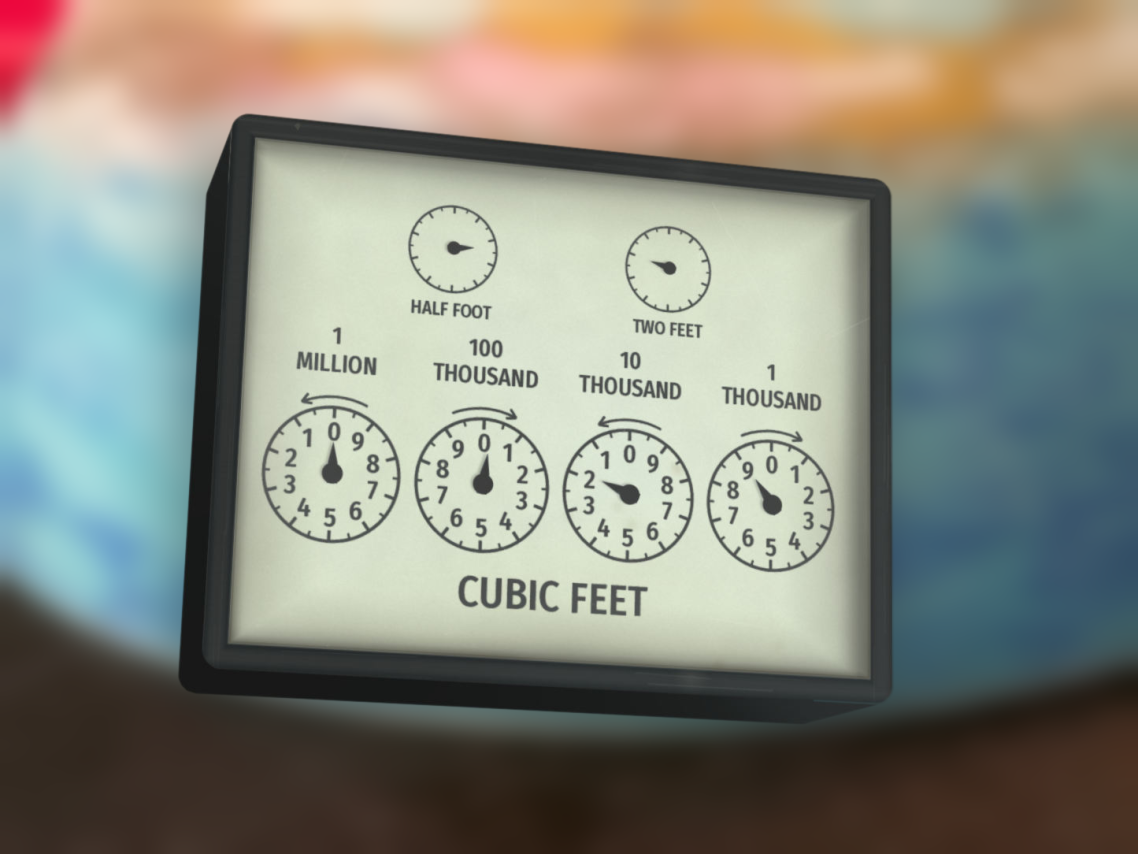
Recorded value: 1900 ft³
